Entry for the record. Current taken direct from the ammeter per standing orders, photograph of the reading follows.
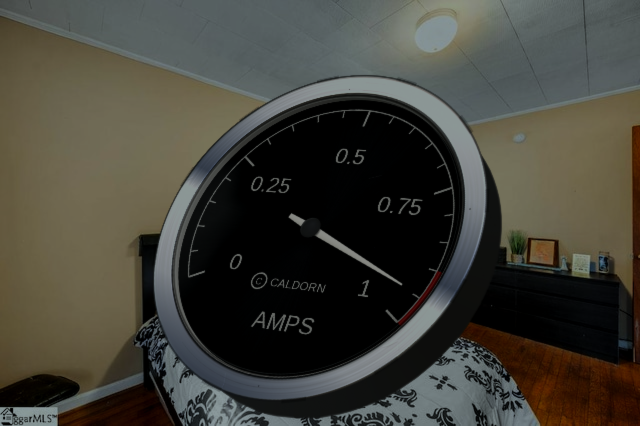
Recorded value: 0.95 A
